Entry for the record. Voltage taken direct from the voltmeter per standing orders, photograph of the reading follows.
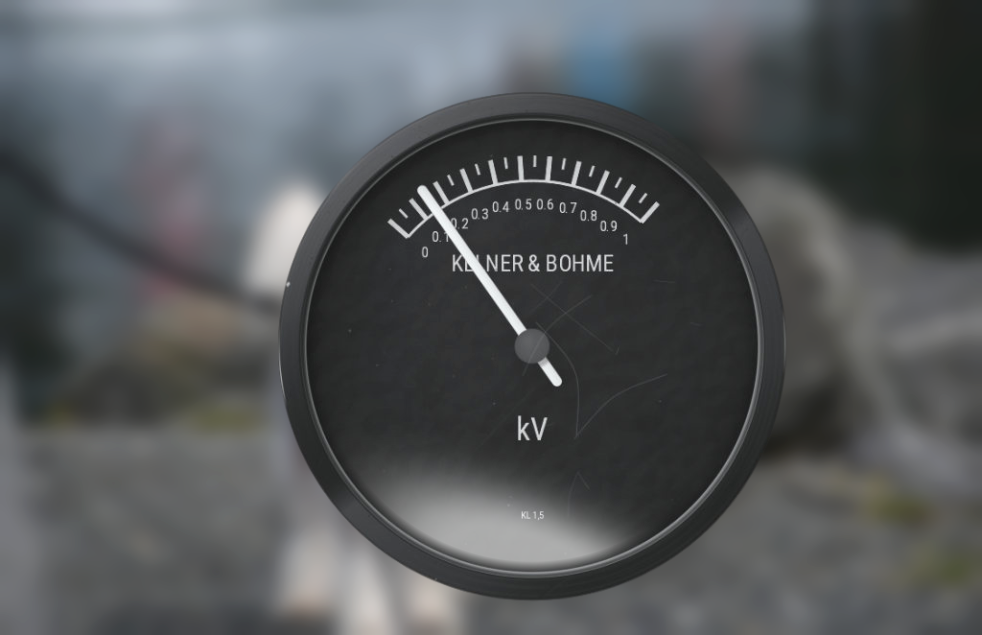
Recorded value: 0.15 kV
